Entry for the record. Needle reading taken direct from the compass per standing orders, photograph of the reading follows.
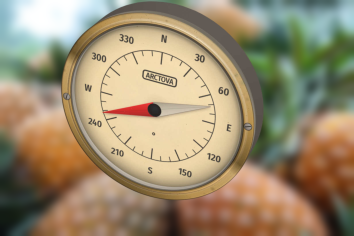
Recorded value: 250 °
